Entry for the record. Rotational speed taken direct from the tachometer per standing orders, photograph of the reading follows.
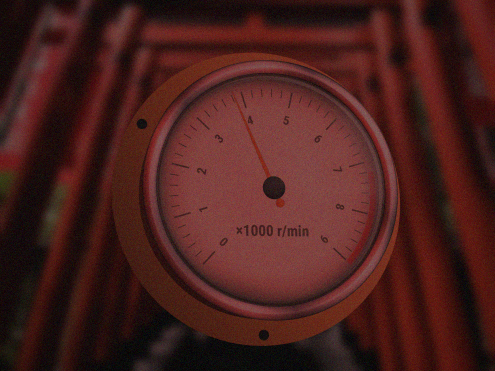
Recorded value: 3800 rpm
